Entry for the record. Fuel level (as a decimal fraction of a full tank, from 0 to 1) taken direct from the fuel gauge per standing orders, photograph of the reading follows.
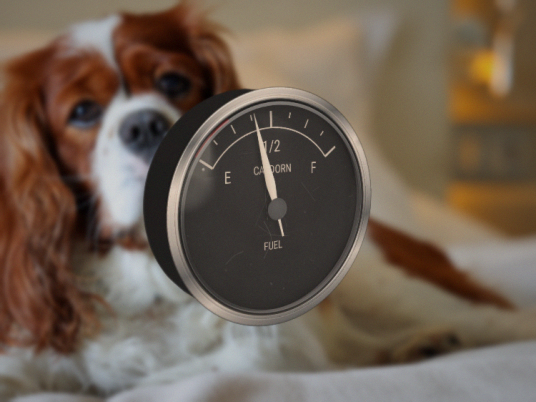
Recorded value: 0.375
